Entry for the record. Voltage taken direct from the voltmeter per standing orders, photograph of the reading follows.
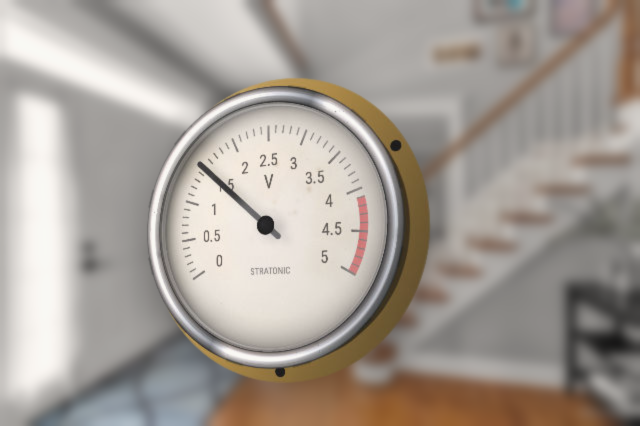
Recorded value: 1.5 V
